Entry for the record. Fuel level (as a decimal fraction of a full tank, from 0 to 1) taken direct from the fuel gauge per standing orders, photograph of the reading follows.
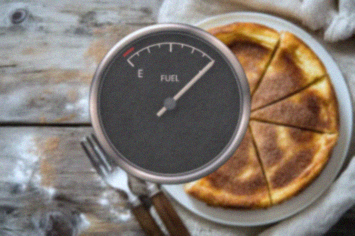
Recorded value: 1
